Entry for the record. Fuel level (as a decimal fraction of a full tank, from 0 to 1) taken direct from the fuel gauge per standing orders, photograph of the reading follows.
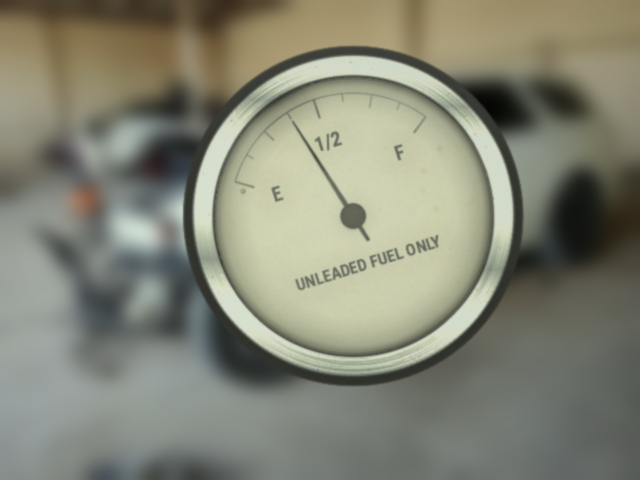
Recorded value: 0.375
